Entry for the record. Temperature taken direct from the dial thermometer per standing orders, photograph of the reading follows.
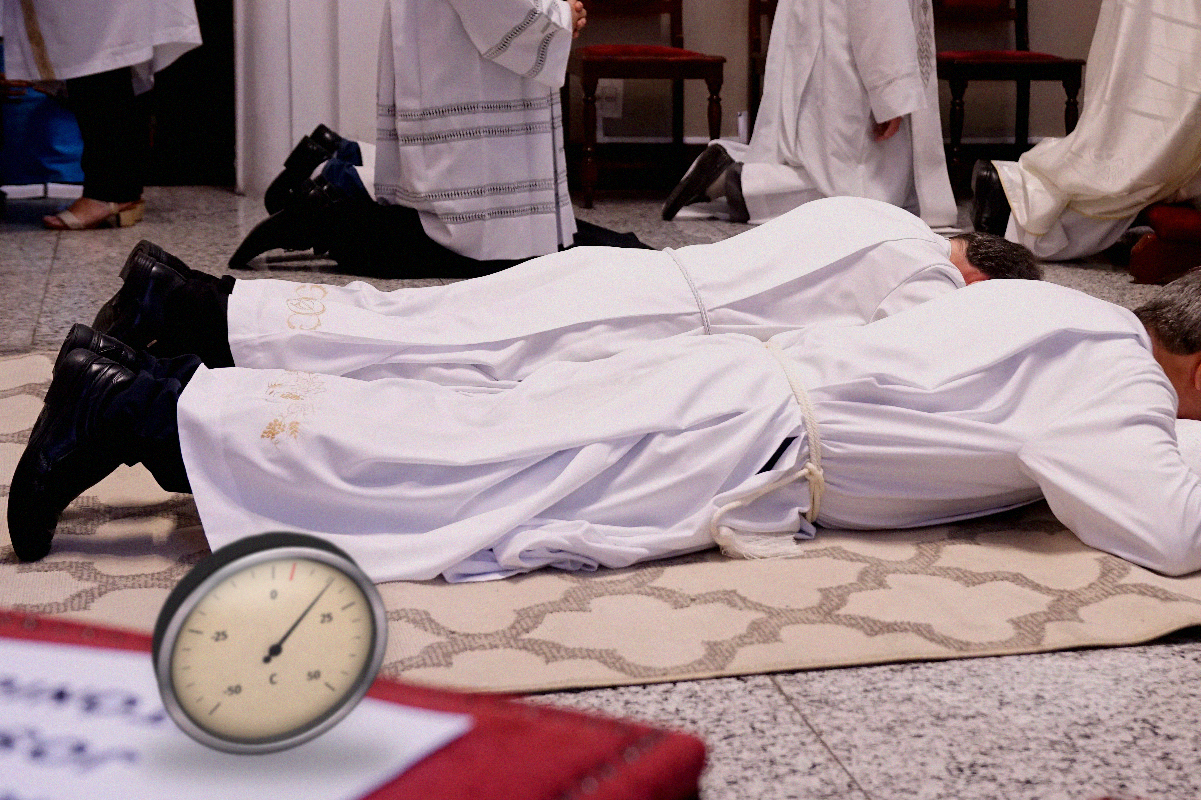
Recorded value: 15 °C
